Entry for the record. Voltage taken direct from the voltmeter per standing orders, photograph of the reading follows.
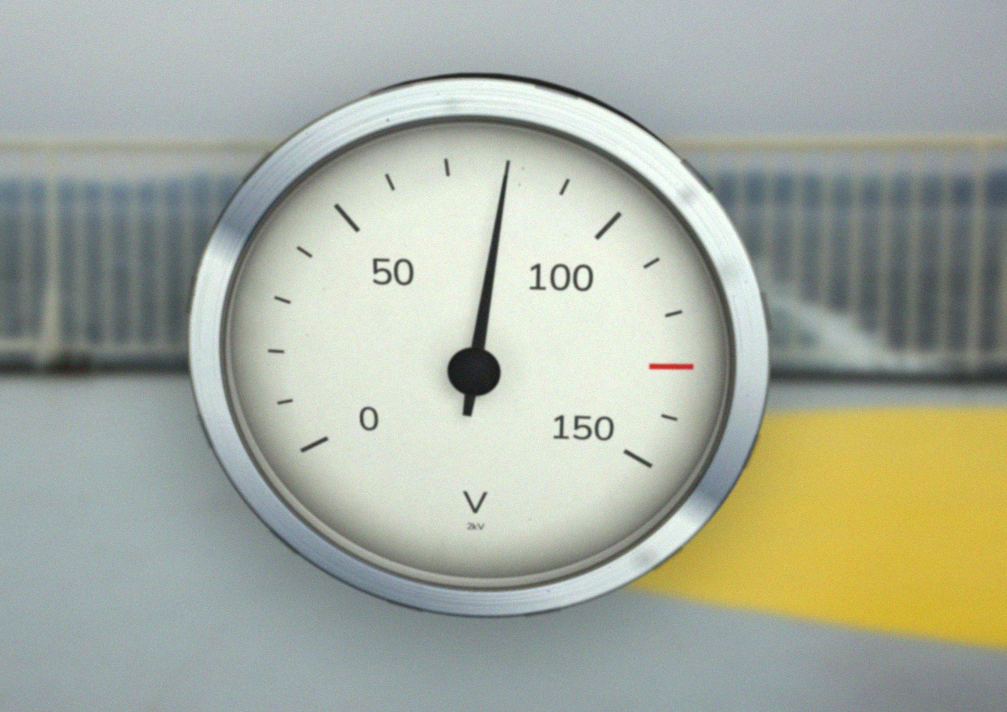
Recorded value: 80 V
